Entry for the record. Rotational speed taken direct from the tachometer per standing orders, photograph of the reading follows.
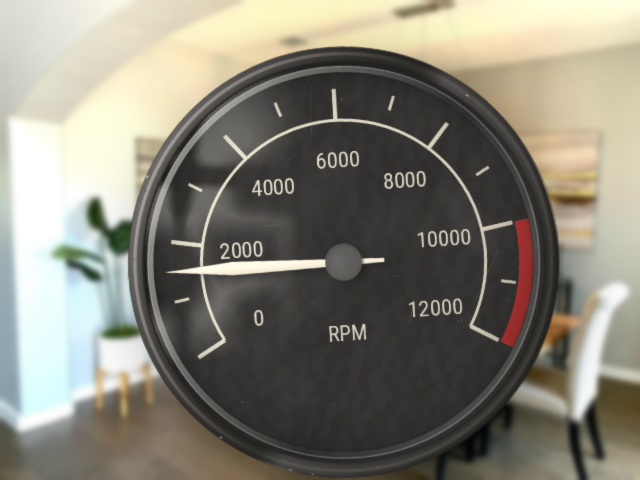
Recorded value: 1500 rpm
